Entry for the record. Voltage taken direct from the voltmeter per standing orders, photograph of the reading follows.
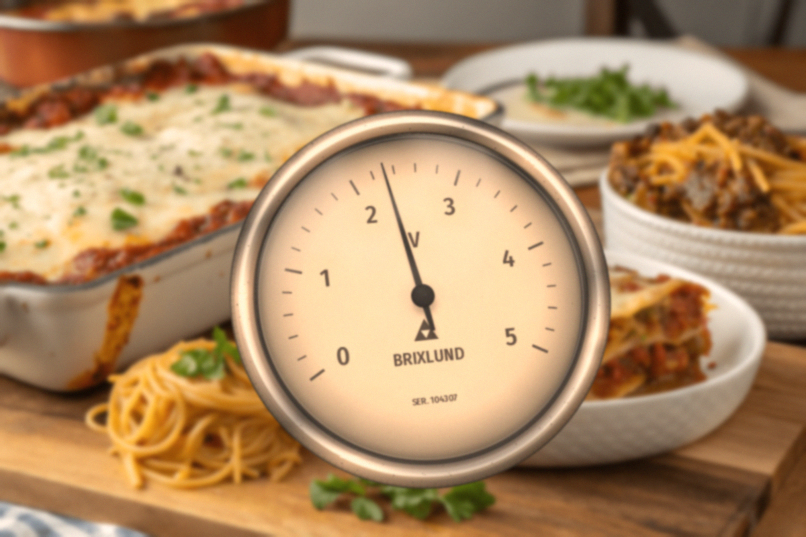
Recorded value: 2.3 V
